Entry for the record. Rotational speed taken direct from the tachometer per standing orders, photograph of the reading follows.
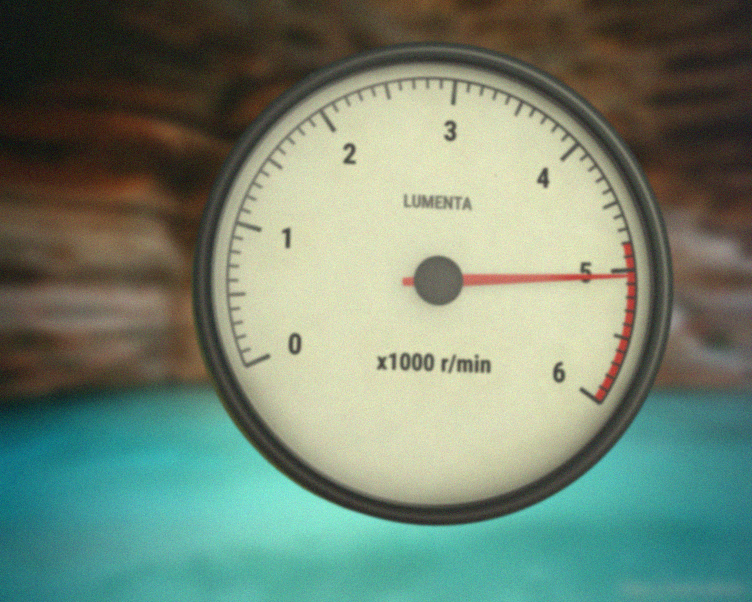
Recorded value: 5050 rpm
